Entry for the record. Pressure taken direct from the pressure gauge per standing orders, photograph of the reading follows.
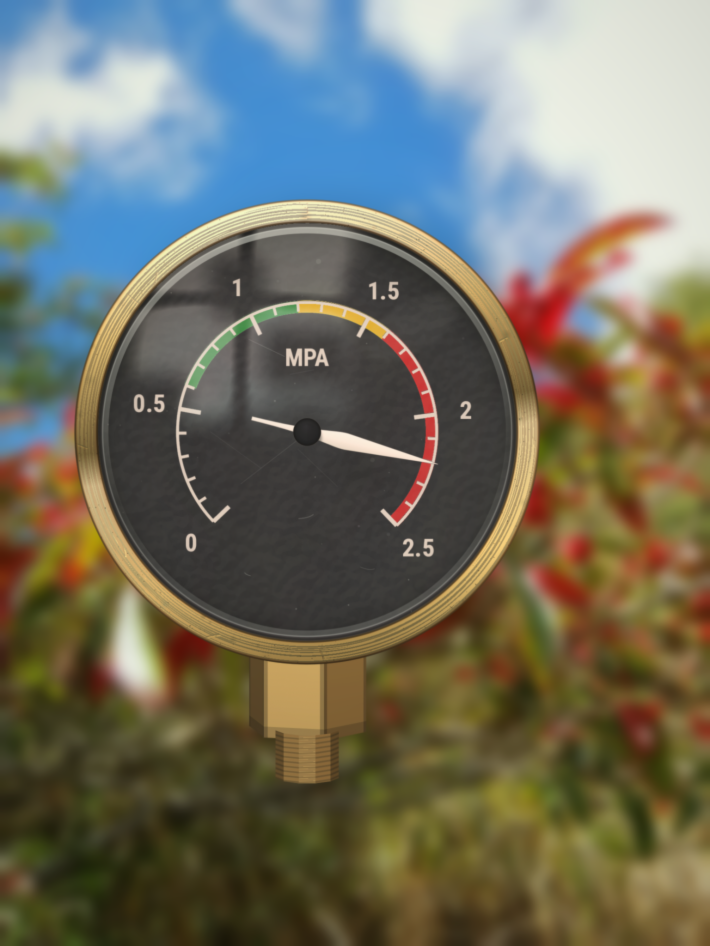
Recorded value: 2.2 MPa
